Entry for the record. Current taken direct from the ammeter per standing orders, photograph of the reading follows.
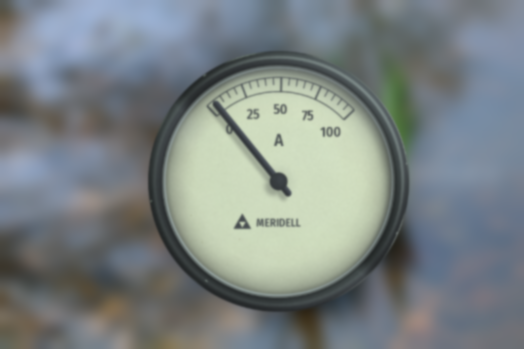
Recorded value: 5 A
